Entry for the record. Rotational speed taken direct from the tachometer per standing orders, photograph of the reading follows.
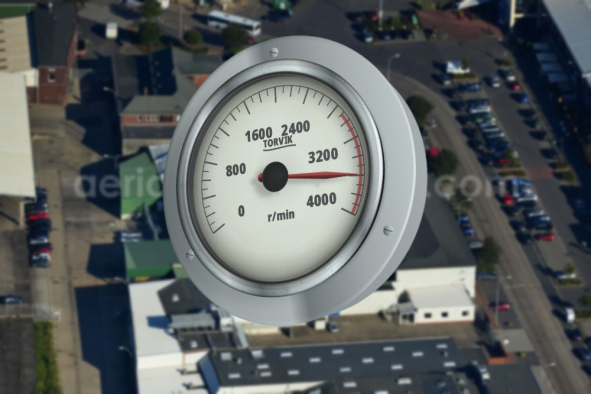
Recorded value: 3600 rpm
